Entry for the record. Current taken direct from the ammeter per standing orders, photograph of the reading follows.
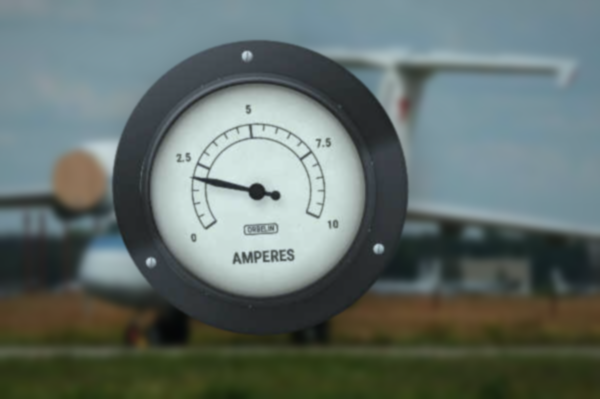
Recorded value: 2 A
